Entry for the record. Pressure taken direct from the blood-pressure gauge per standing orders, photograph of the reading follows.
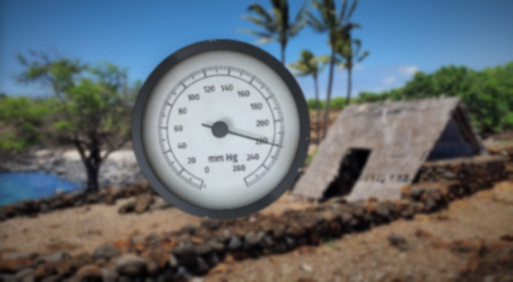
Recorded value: 220 mmHg
